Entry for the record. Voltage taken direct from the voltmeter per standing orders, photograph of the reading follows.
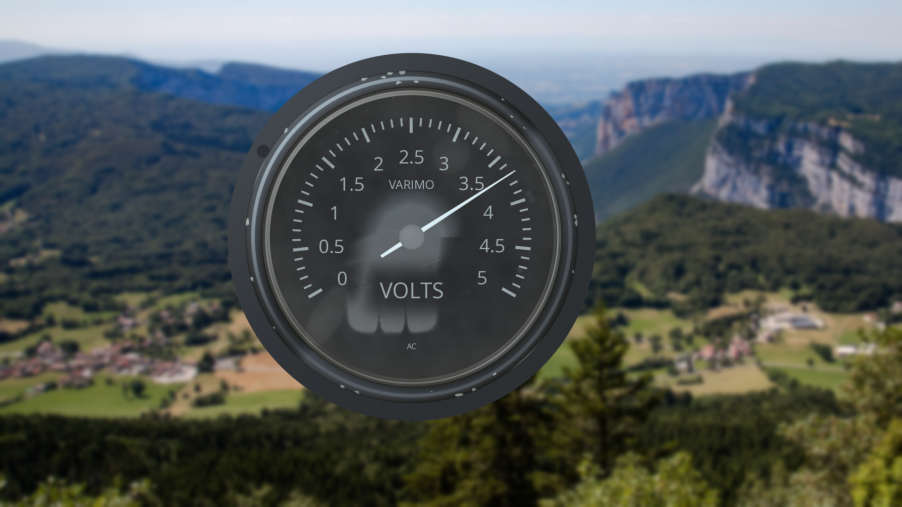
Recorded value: 3.7 V
